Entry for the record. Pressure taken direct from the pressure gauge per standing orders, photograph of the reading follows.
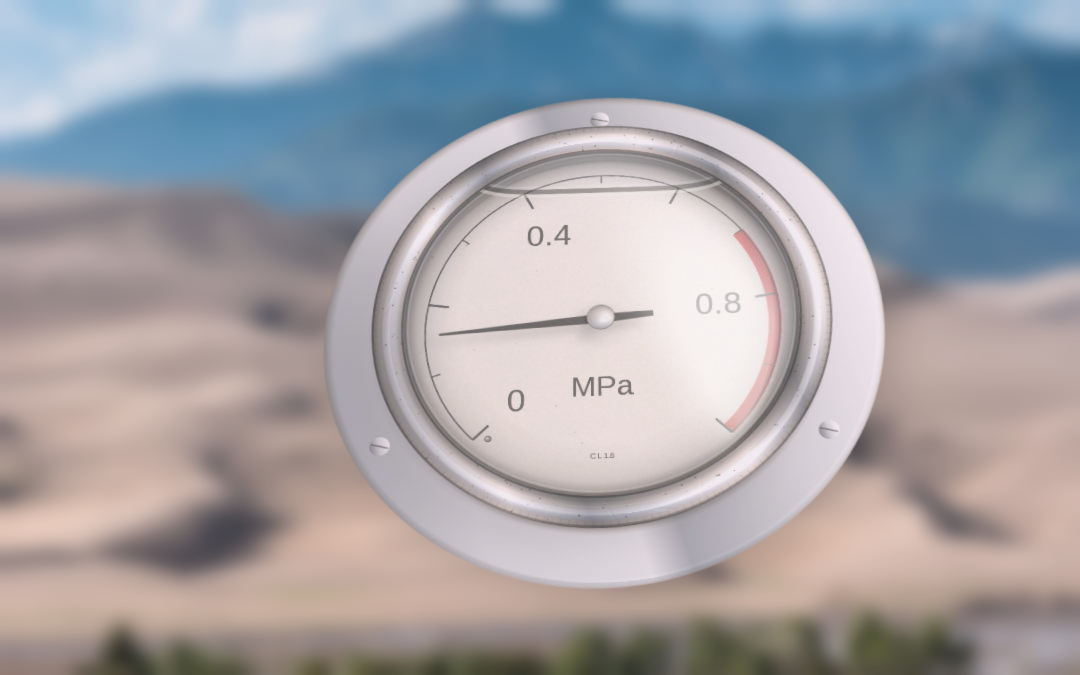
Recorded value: 0.15 MPa
